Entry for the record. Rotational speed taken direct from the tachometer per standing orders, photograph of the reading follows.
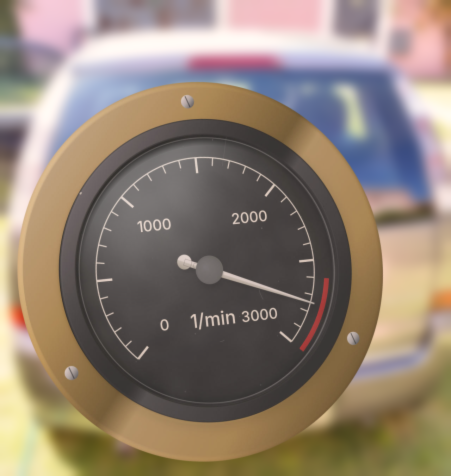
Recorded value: 2750 rpm
